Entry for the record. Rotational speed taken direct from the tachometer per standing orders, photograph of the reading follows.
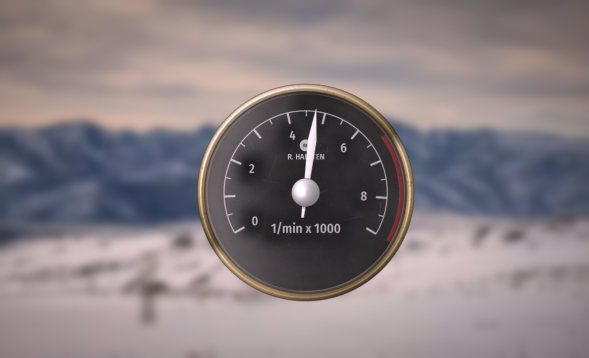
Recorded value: 4750 rpm
